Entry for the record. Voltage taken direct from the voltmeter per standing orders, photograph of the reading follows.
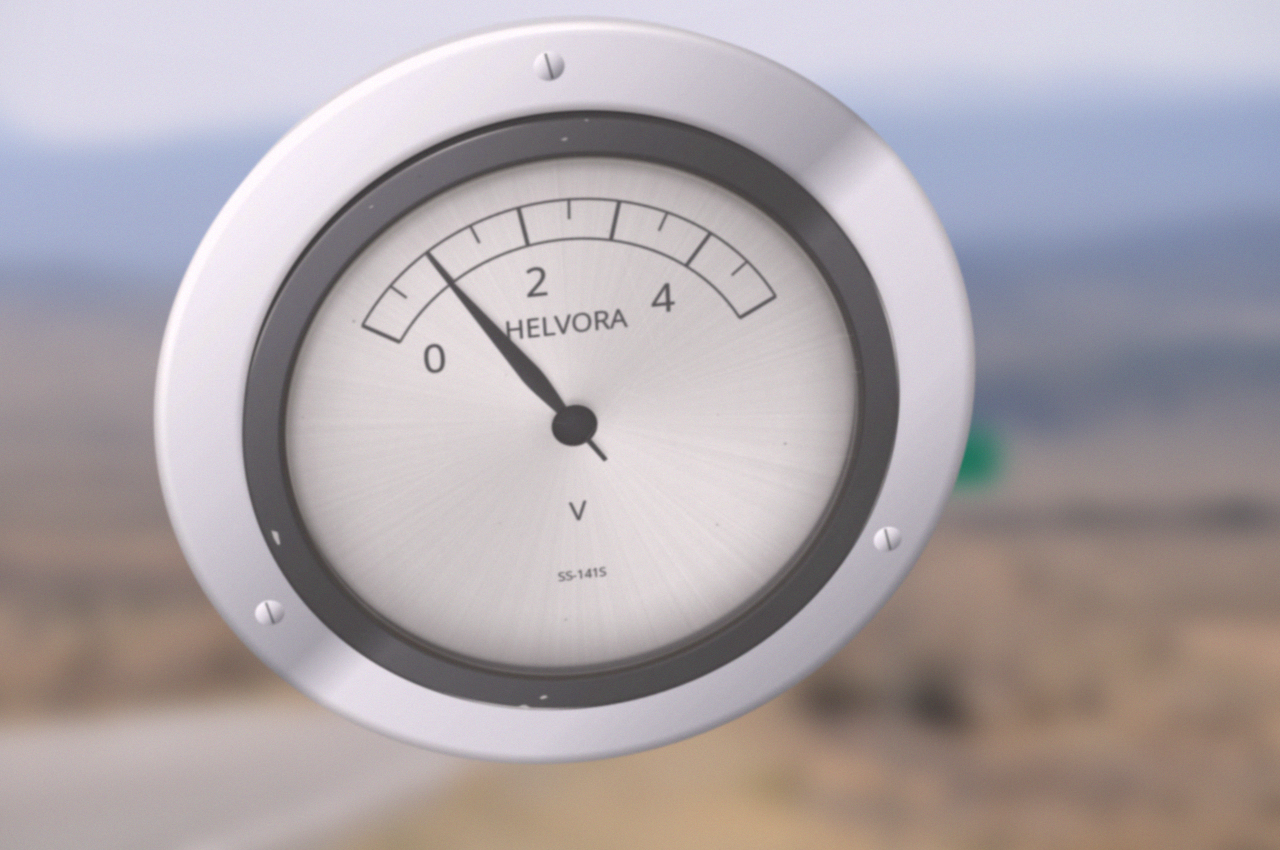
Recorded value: 1 V
